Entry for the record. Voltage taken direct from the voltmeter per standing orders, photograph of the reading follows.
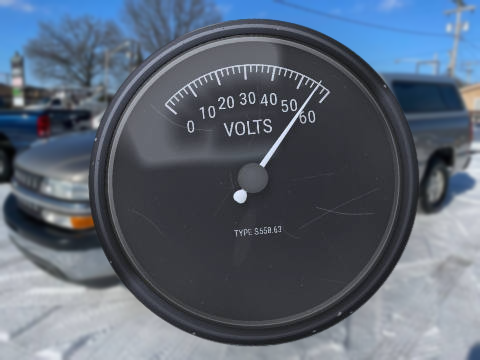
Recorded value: 56 V
